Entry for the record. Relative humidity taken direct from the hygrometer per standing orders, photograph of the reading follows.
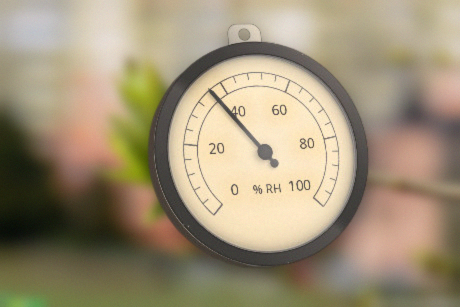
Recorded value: 36 %
